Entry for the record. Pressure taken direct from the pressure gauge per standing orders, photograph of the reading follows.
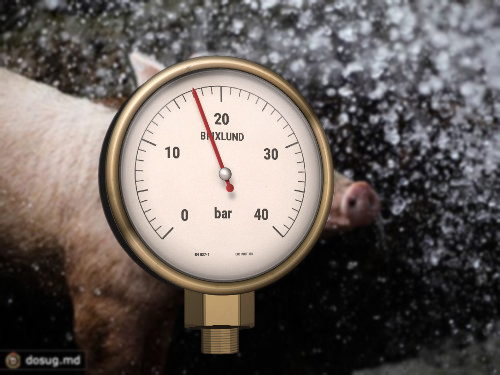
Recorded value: 17 bar
